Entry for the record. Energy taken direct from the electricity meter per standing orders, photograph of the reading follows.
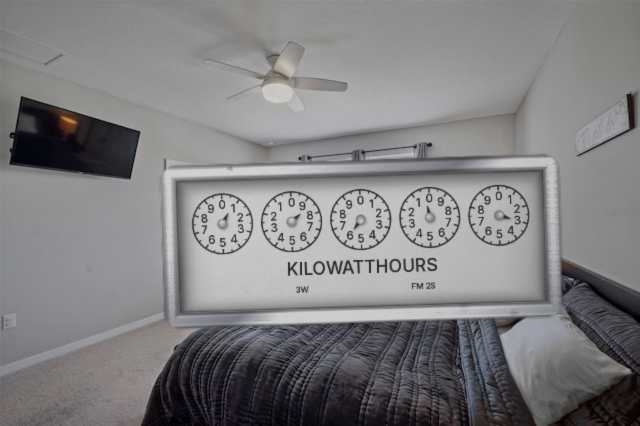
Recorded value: 8603 kWh
